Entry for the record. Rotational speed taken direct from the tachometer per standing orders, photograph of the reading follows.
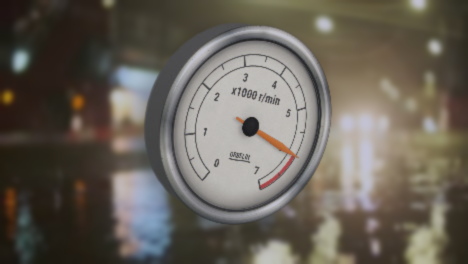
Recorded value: 6000 rpm
